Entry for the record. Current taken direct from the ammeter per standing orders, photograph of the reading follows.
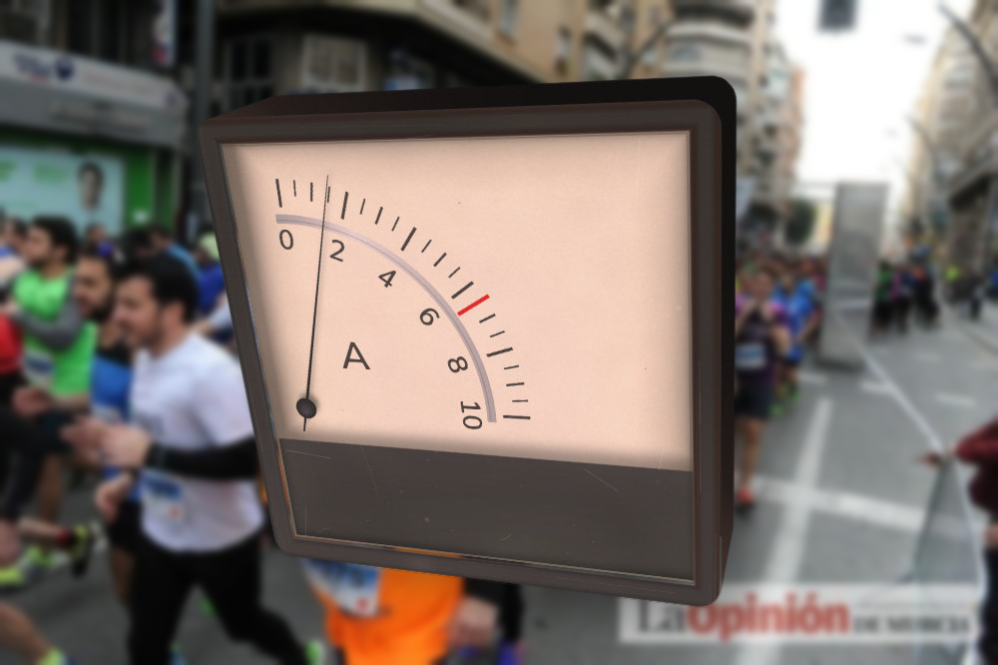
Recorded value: 1.5 A
